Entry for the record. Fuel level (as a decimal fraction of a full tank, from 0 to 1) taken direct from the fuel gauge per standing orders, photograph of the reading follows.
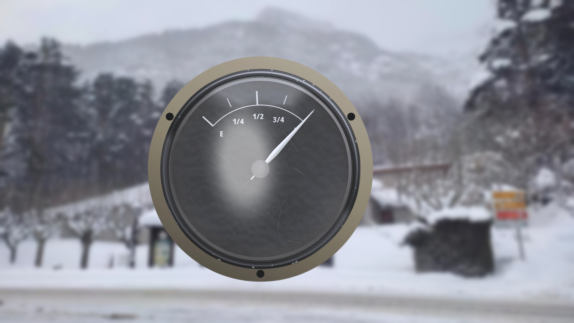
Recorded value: 1
